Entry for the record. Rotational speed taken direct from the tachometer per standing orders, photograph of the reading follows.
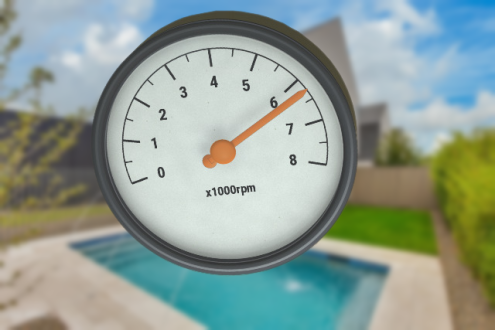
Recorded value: 6250 rpm
